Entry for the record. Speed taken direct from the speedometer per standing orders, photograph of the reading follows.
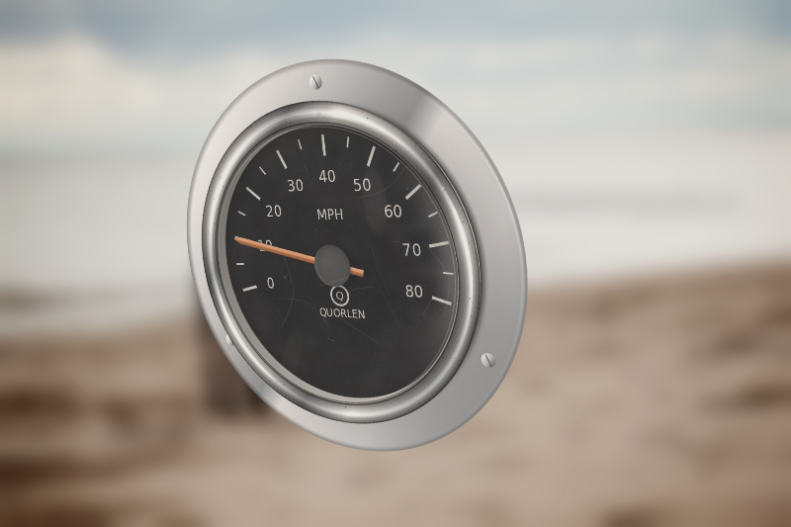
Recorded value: 10 mph
